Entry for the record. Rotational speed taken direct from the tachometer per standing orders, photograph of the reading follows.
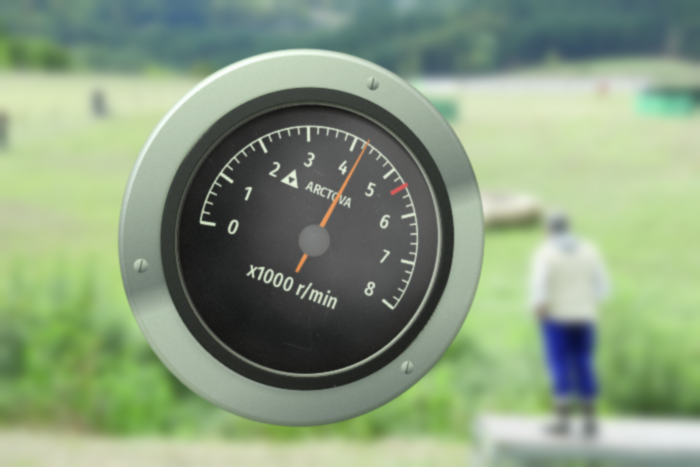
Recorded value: 4200 rpm
